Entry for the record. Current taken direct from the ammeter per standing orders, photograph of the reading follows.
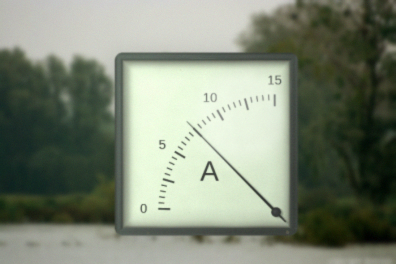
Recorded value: 7.5 A
